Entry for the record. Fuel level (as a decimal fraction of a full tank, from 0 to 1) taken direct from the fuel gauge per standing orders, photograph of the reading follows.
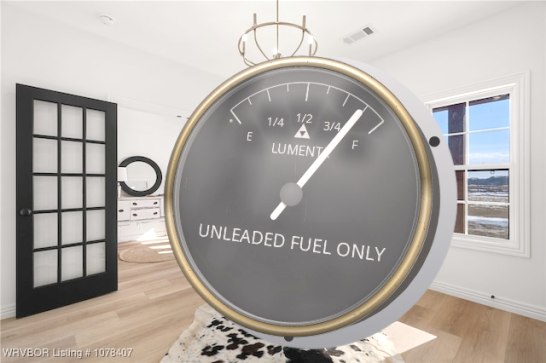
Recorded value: 0.875
